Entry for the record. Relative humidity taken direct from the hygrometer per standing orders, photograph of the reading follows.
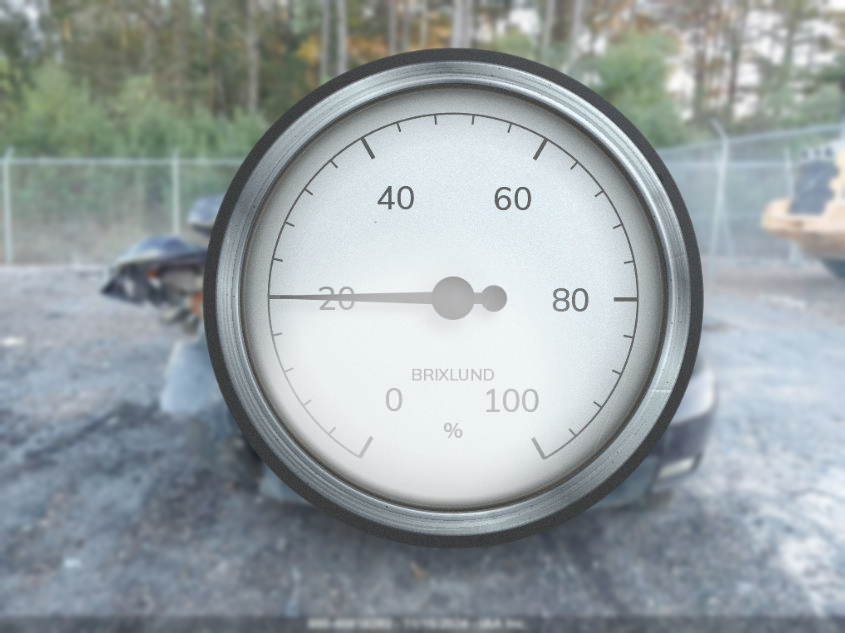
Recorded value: 20 %
